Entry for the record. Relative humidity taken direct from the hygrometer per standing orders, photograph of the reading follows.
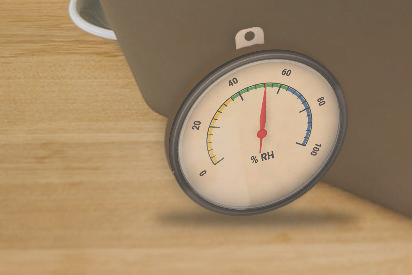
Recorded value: 52 %
